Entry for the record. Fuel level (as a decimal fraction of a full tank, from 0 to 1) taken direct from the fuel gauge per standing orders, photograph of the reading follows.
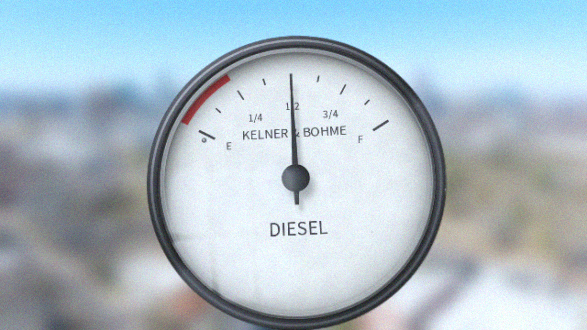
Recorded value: 0.5
